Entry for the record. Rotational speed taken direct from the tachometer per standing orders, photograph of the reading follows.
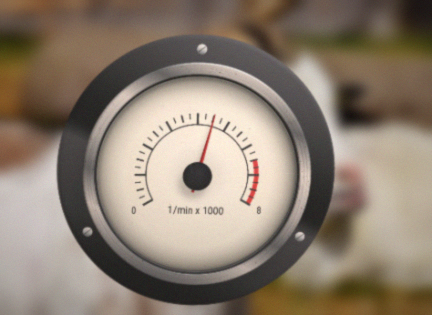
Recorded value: 4500 rpm
